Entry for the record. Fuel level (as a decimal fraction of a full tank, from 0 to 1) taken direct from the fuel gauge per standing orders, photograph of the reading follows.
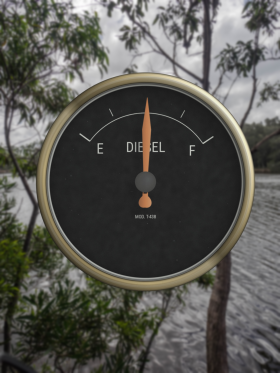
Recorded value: 0.5
